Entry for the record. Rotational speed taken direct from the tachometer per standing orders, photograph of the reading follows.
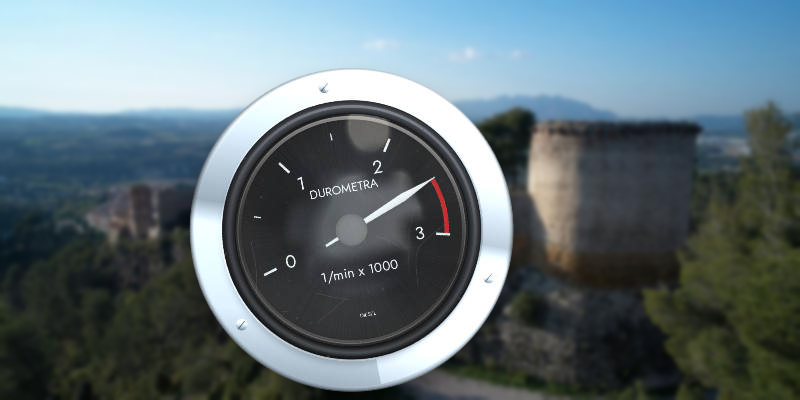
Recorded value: 2500 rpm
